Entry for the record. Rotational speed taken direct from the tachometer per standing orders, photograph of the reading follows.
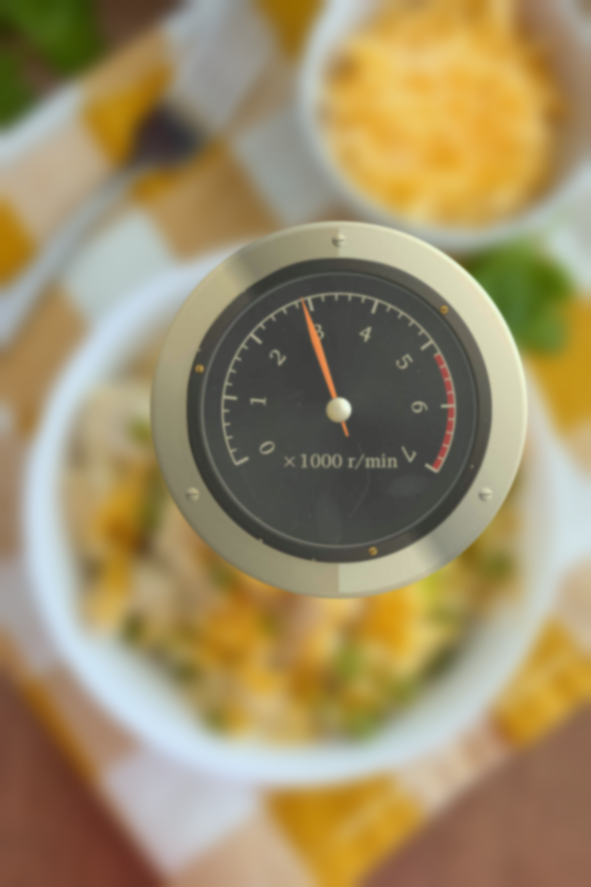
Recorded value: 2900 rpm
